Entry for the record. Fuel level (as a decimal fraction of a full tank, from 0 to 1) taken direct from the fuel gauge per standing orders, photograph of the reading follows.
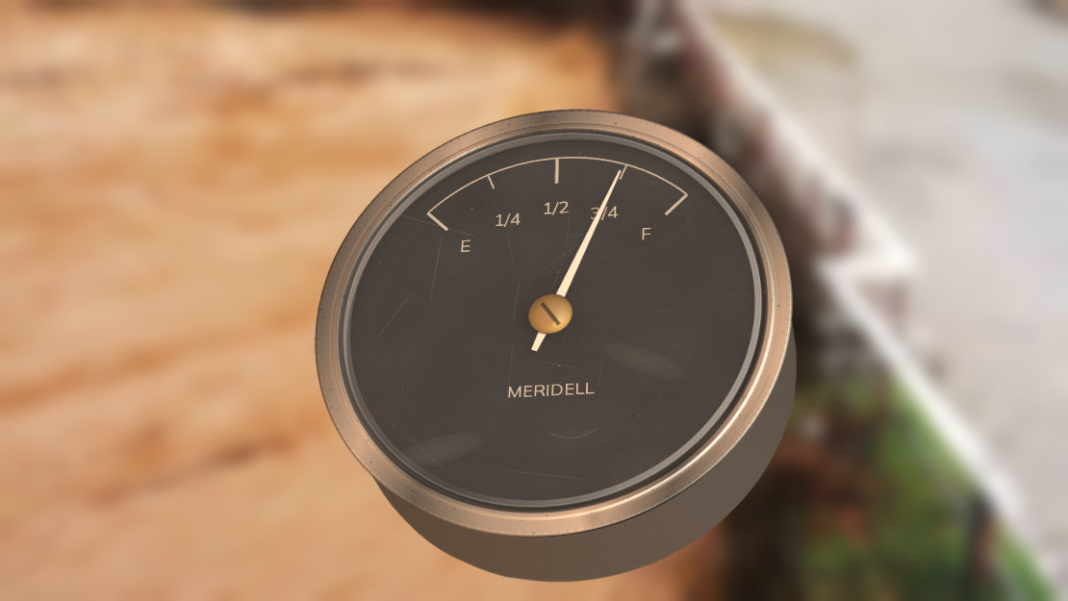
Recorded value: 0.75
